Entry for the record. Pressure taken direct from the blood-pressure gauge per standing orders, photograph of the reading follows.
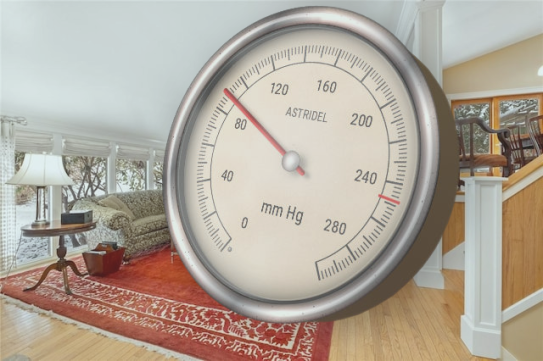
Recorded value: 90 mmHg
